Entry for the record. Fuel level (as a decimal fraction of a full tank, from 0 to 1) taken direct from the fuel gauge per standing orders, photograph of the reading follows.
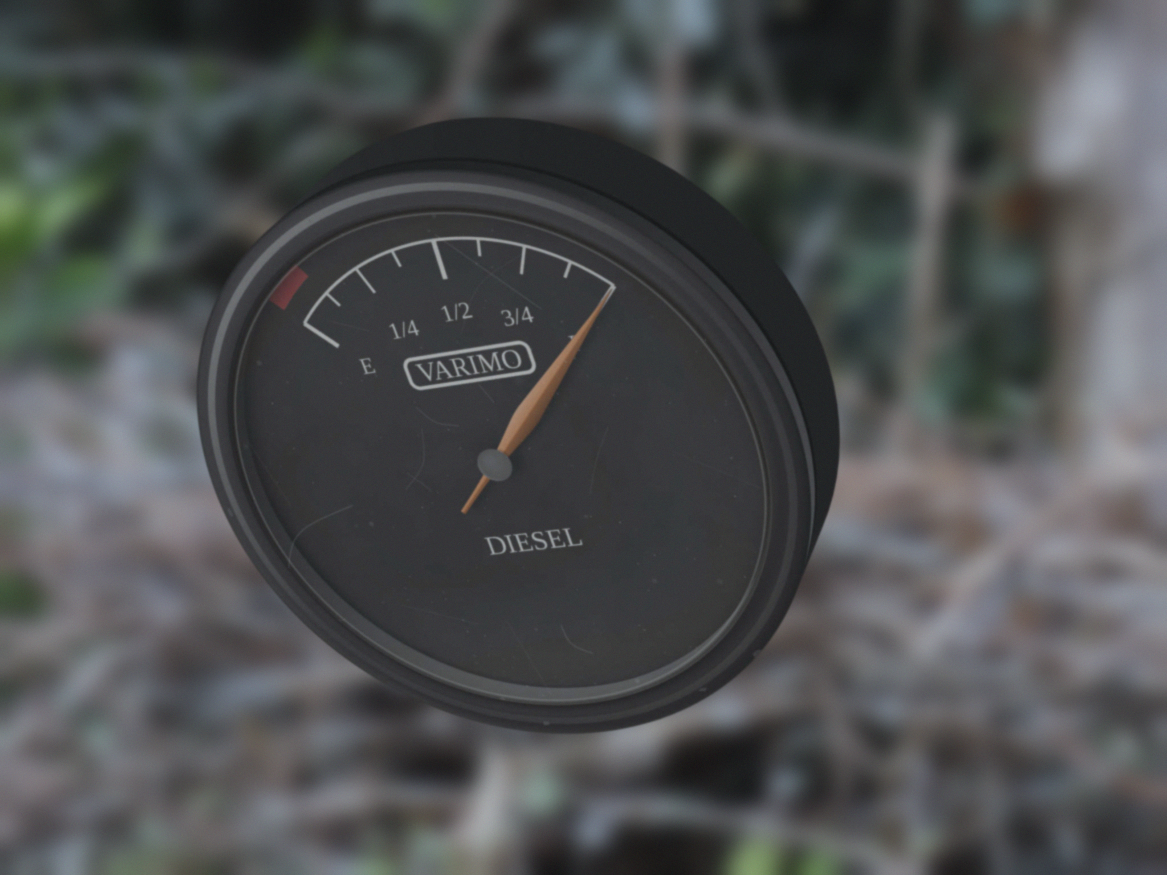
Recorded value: 1
